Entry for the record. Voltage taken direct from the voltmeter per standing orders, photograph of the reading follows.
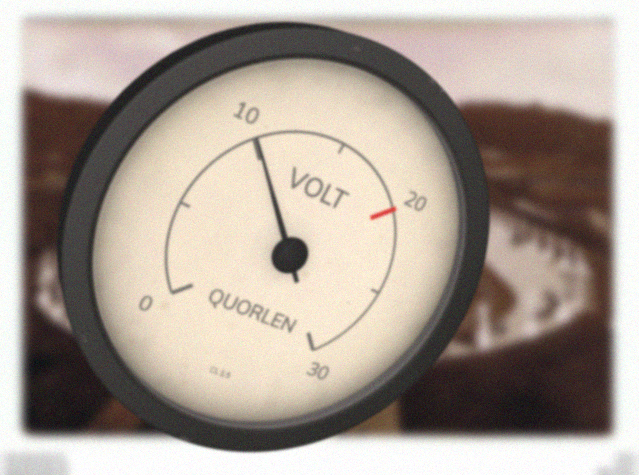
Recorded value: 10 V
